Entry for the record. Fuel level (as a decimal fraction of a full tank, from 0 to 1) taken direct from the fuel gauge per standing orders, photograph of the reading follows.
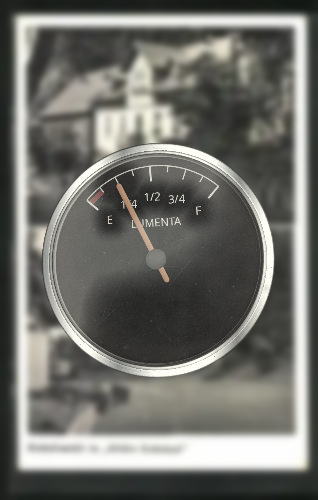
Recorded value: 0.25
